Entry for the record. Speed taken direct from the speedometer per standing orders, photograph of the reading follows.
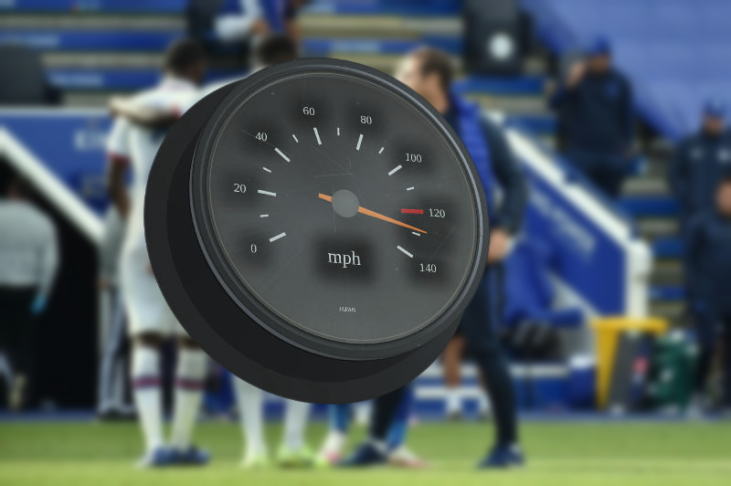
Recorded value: 130 mph
